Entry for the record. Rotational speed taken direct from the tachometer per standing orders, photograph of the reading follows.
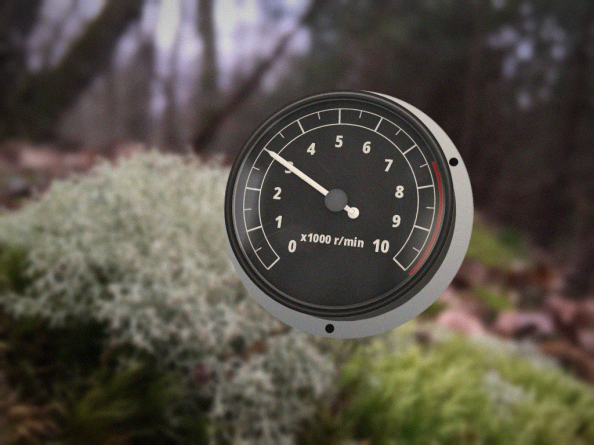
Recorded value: 3000 rpm
